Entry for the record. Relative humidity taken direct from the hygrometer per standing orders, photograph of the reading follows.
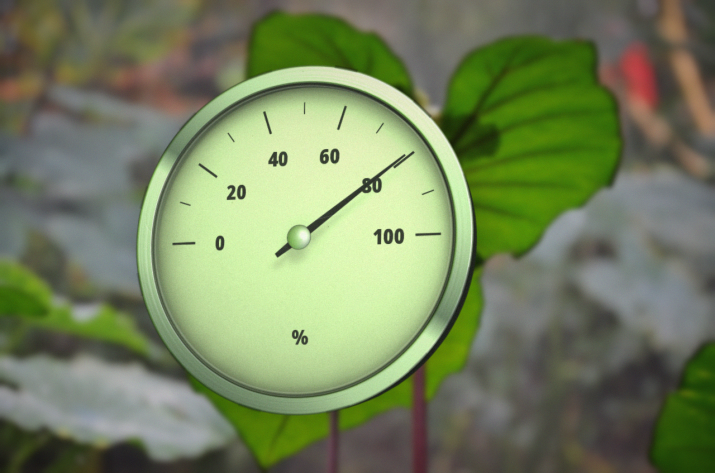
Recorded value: 80 %
